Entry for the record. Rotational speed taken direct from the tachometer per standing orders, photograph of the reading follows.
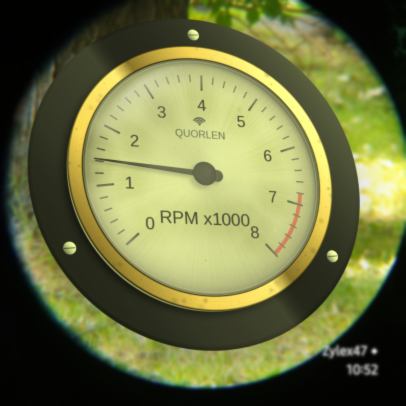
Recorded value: 1400 rpm
